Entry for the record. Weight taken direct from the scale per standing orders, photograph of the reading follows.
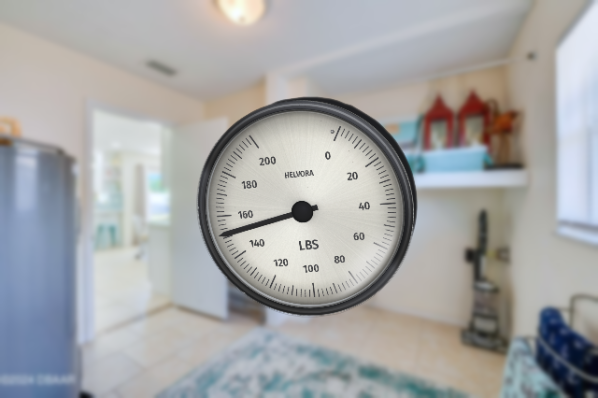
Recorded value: 152 lb
